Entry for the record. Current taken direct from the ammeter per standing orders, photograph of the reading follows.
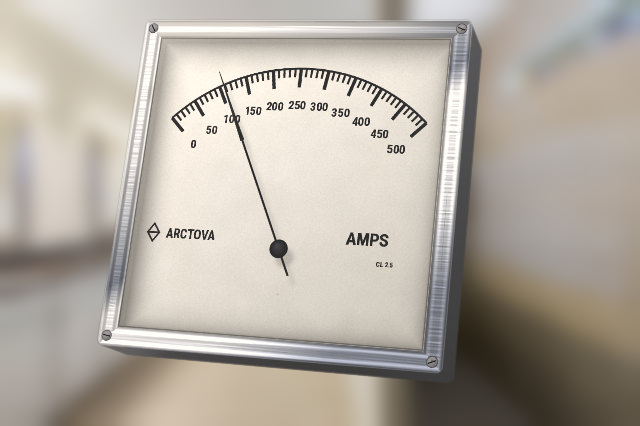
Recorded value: 110 A
